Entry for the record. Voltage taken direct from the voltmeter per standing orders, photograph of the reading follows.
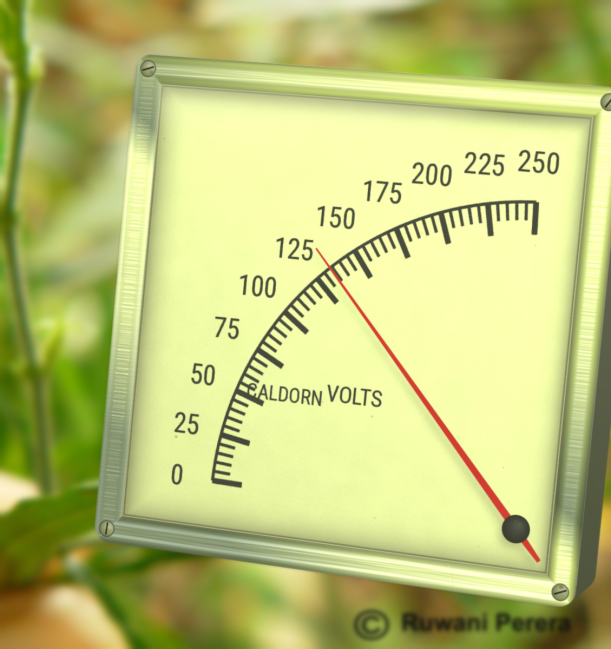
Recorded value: 135 V
